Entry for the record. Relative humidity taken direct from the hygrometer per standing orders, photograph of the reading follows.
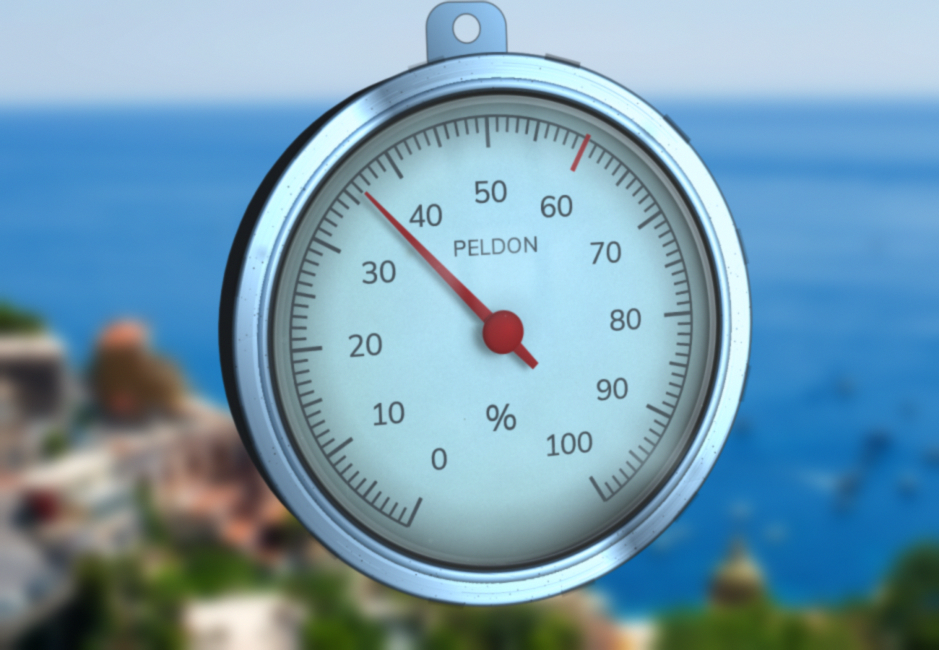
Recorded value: 36 %
